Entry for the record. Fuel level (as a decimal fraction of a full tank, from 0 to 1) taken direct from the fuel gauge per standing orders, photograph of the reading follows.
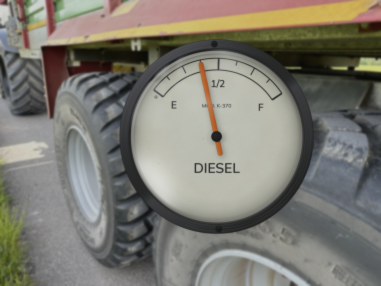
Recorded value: 0.375
